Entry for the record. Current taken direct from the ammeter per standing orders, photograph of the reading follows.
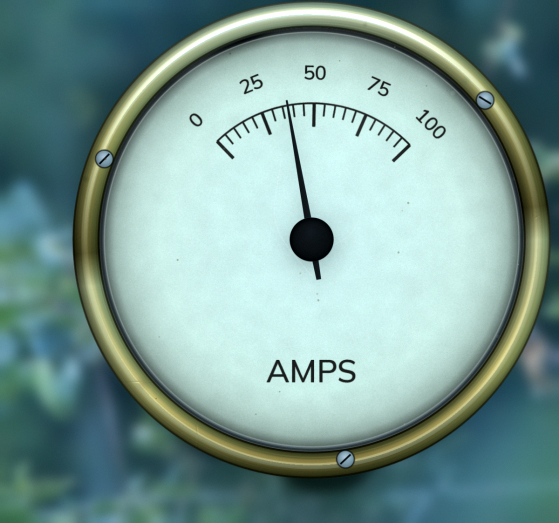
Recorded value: 37.5 A
